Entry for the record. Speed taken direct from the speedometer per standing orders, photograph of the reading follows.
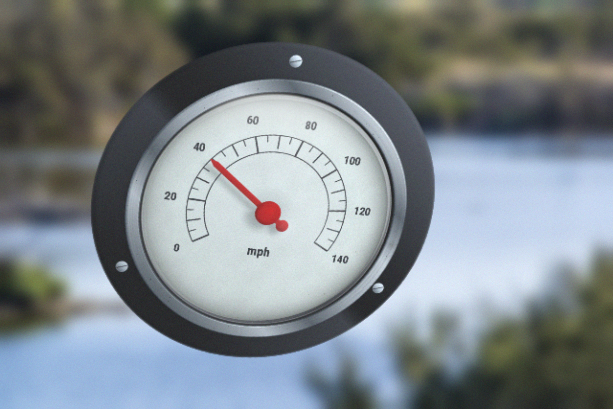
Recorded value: 40 mph
